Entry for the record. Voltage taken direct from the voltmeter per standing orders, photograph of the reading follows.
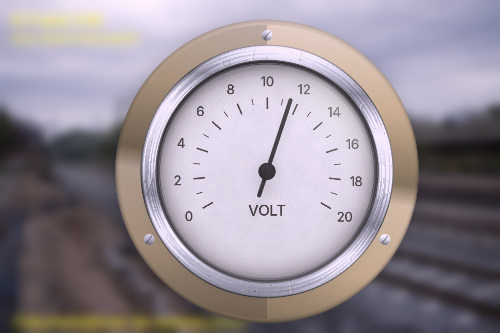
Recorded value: 11.5 V
